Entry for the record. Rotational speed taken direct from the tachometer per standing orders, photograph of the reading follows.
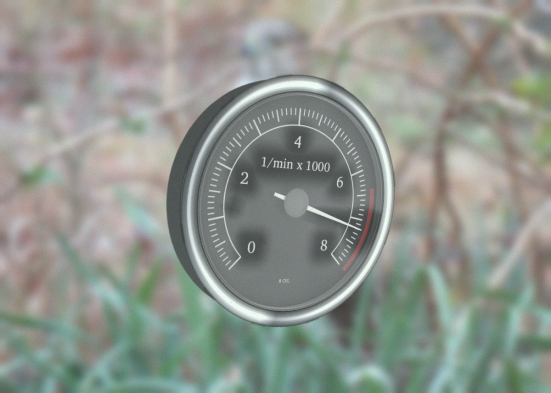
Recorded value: 7200 rpm
